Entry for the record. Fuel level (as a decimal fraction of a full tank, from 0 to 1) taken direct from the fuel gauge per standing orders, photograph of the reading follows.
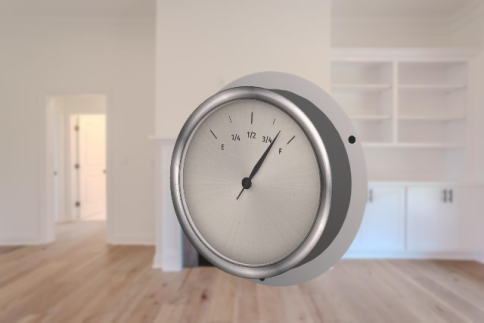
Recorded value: 0.875
